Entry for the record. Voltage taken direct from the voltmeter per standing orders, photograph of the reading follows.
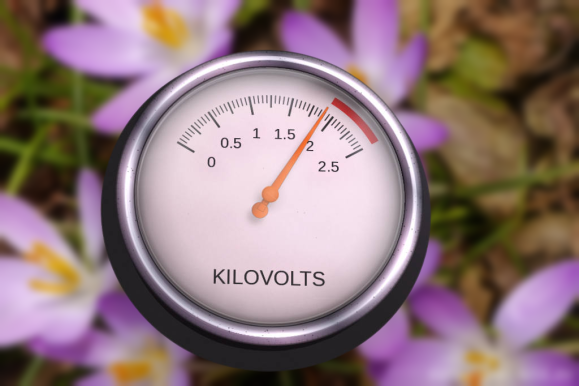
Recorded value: 1.9 kV
